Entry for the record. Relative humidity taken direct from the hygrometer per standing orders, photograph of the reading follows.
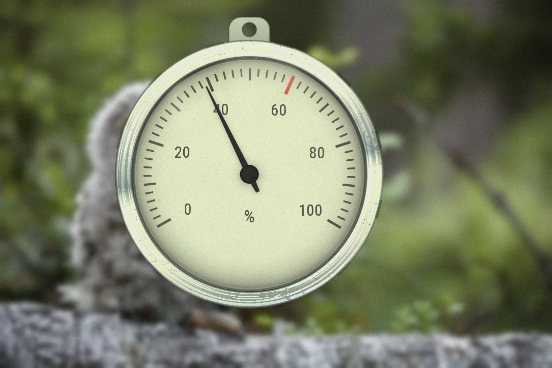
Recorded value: 39 %
